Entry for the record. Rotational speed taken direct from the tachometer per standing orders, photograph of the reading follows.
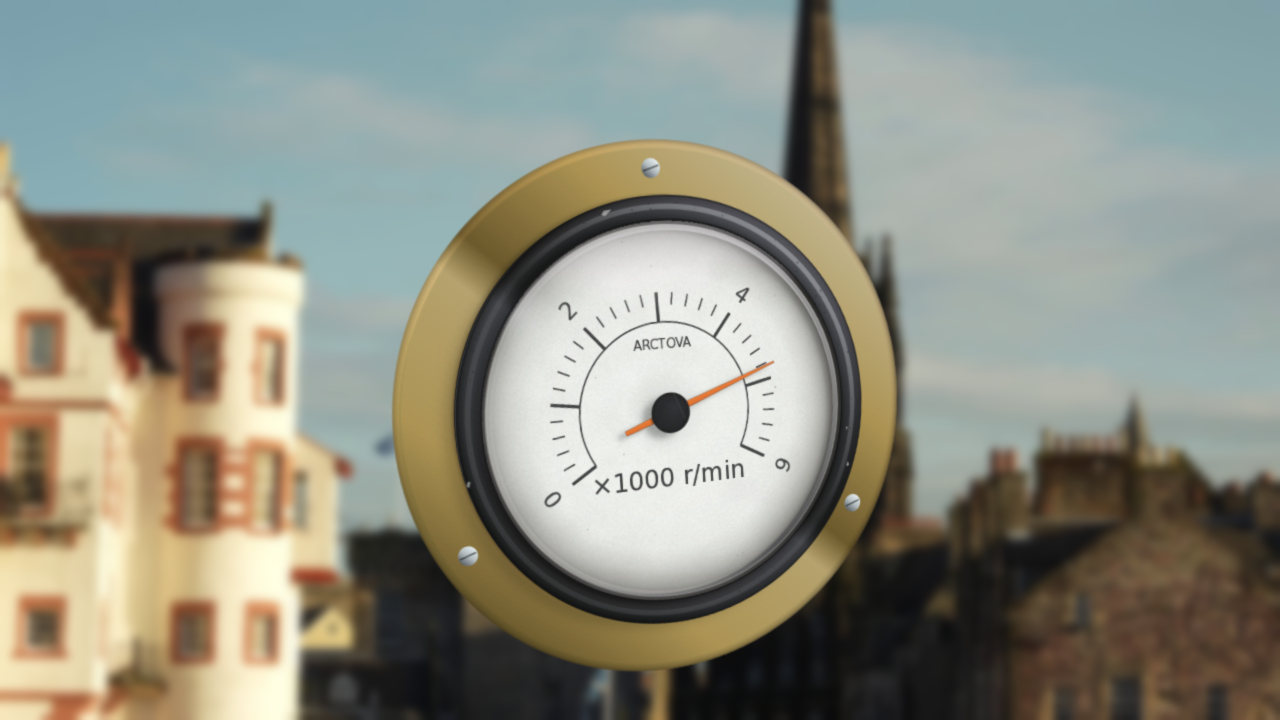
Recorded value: 4800 rpm
